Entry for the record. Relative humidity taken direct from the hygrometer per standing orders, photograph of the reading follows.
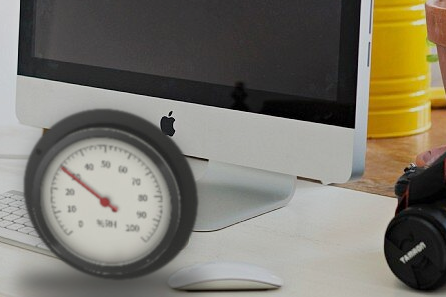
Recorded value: 30 %
